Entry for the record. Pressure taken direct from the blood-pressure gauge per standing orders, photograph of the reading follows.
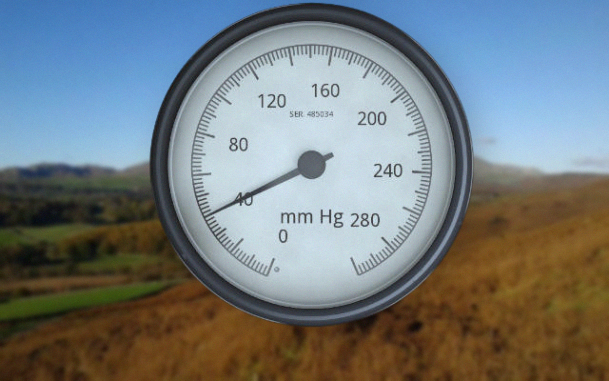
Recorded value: 40 mmHg
